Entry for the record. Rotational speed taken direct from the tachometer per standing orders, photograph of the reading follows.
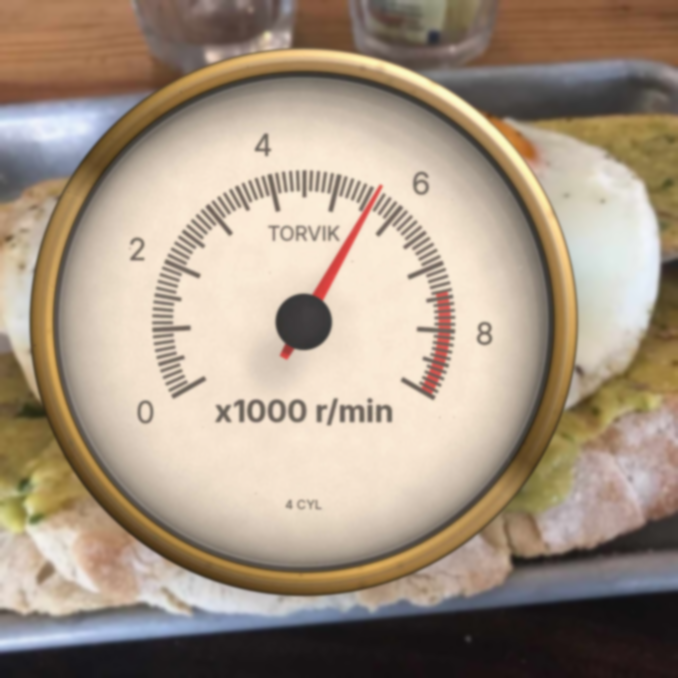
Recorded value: 5600 rpm
